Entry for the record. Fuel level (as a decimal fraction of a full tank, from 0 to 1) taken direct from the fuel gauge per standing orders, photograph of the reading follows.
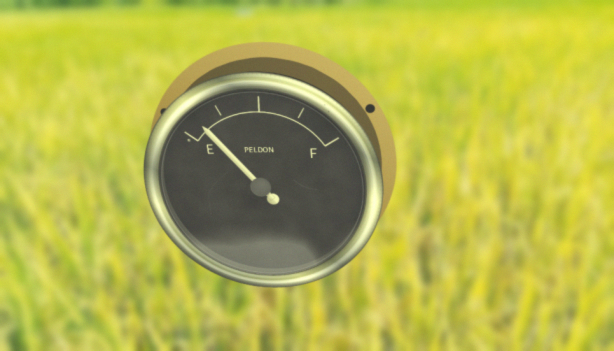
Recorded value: 0.125
